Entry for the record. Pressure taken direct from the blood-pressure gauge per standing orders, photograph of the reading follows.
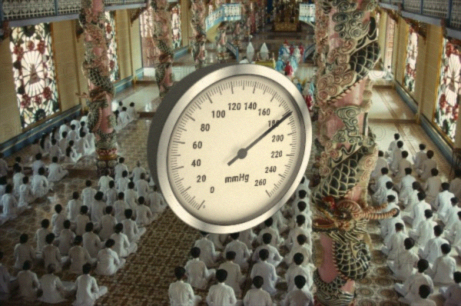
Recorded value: 180 mmHg
